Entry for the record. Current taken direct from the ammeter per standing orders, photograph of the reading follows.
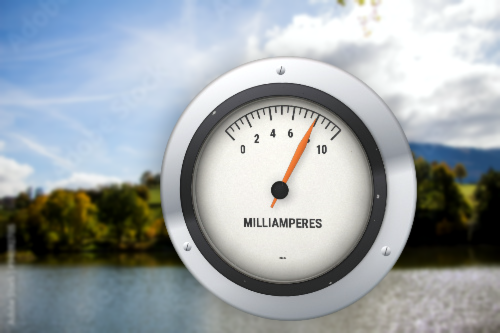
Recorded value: 8 mA
